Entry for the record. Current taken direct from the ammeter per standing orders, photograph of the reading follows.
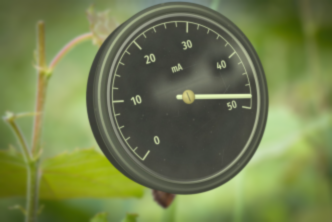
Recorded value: 48 mA
